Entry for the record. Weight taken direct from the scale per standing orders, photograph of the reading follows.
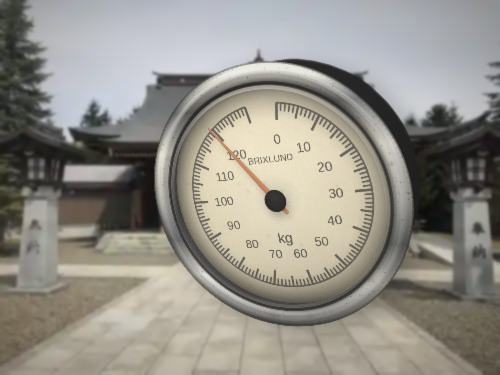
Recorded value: 120 kg
